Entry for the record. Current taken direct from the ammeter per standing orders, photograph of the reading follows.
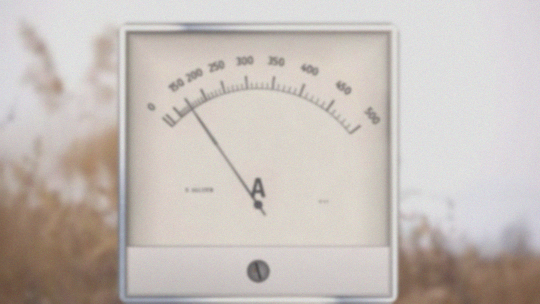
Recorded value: 150 A
